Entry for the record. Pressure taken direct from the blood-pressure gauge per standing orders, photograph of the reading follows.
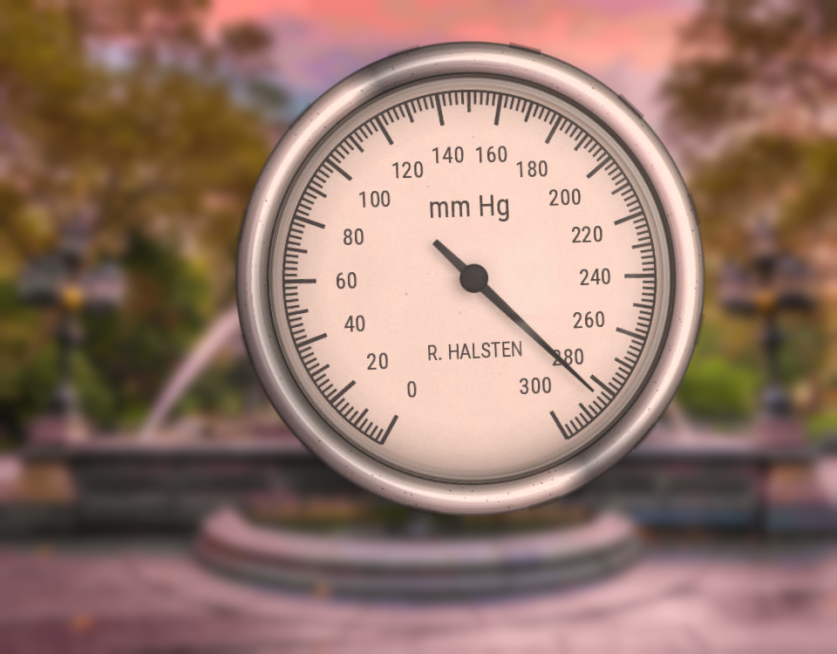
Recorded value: 284 mmHg
